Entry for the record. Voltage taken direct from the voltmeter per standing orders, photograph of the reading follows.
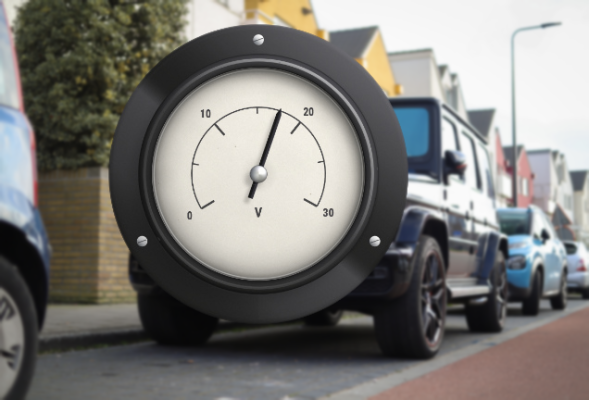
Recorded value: 17.5 V
